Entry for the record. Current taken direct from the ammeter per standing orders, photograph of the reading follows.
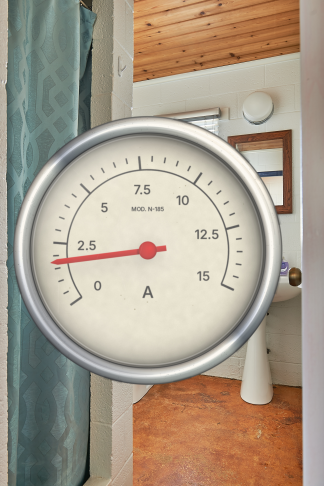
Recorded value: 1.75 A
